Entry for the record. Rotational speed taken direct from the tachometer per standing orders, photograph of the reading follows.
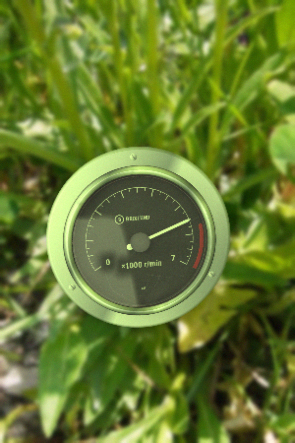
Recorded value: 5500 rpm
